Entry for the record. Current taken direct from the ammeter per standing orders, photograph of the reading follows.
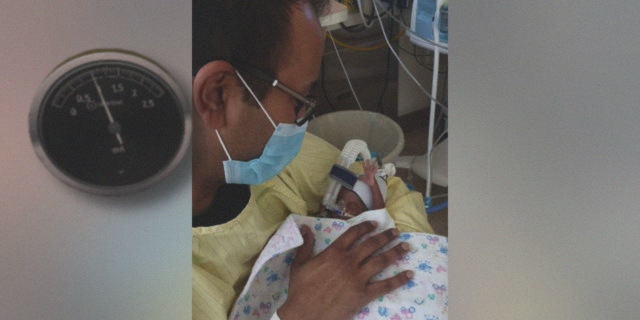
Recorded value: 1 mA
